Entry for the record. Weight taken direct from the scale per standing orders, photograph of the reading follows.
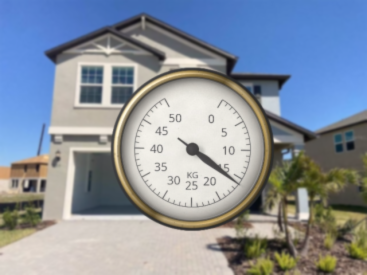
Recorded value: 16 kg
